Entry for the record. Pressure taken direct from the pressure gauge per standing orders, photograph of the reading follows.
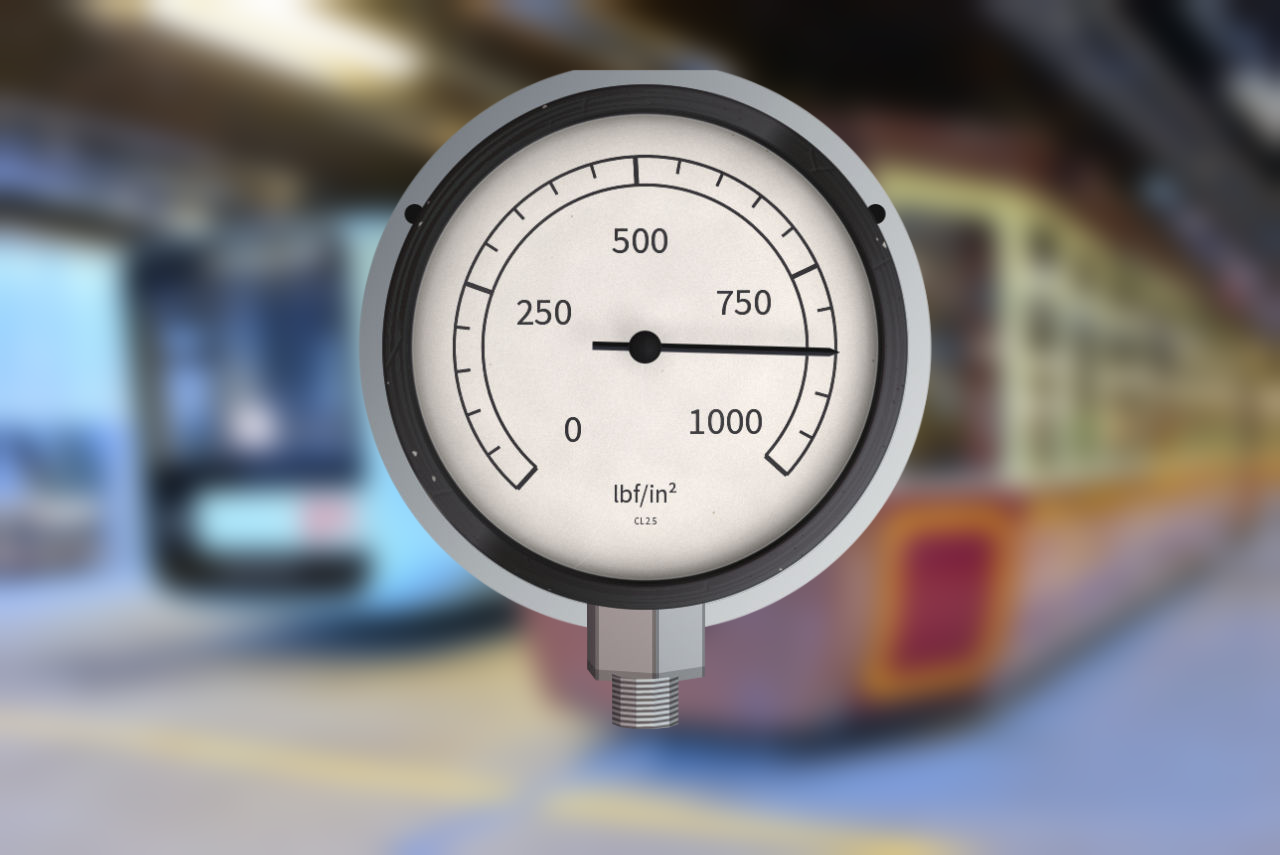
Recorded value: 850 psi
